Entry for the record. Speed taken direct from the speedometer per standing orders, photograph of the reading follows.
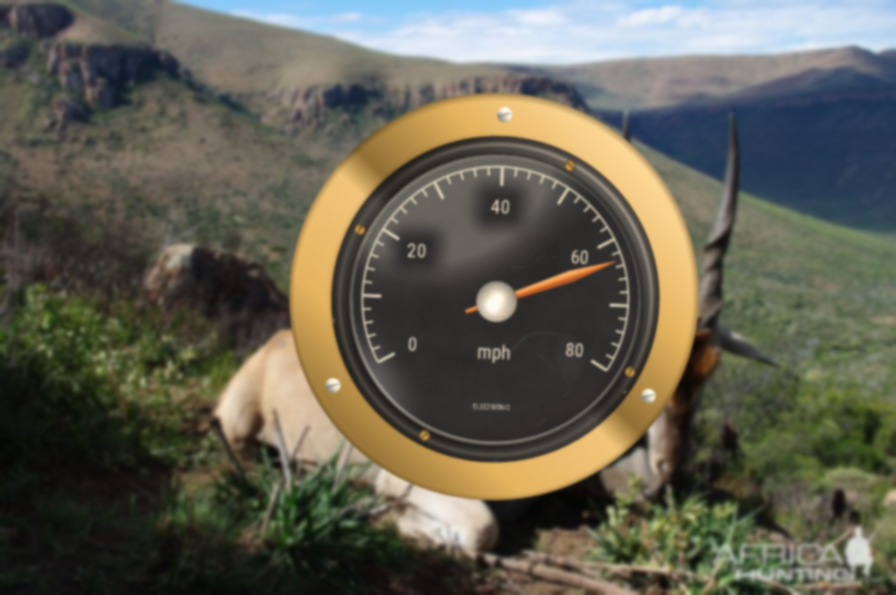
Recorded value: 63 mph
